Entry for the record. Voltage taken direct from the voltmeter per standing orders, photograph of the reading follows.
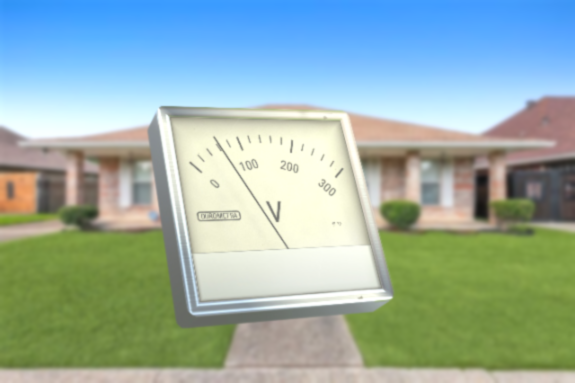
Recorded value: 60 V
